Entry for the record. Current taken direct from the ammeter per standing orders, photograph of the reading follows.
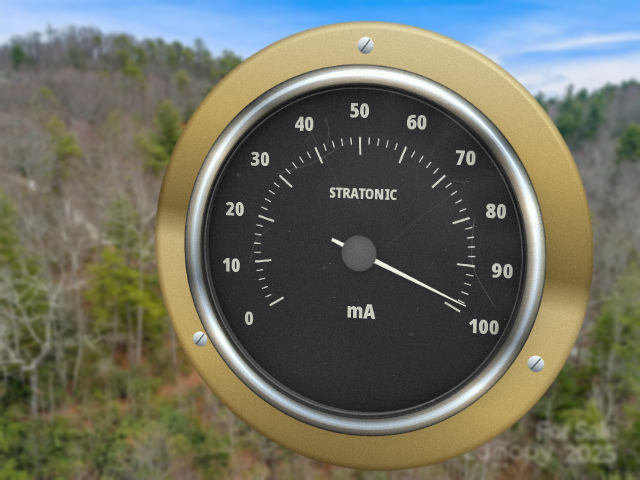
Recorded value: 98 mA
